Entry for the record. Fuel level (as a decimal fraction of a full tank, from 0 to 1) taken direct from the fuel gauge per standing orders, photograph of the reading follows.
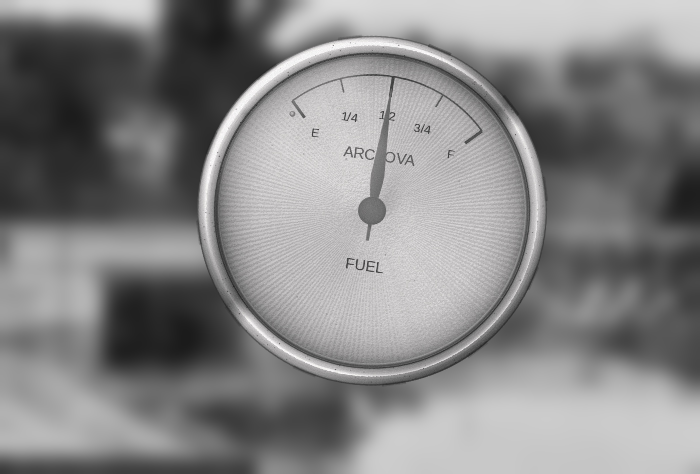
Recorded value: 0.5
